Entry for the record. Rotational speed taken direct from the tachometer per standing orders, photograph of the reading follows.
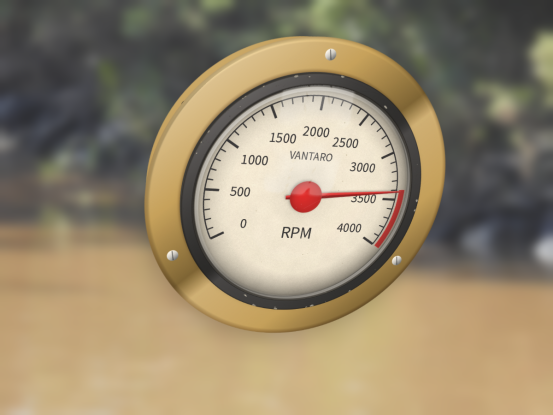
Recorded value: 3400 rpm
